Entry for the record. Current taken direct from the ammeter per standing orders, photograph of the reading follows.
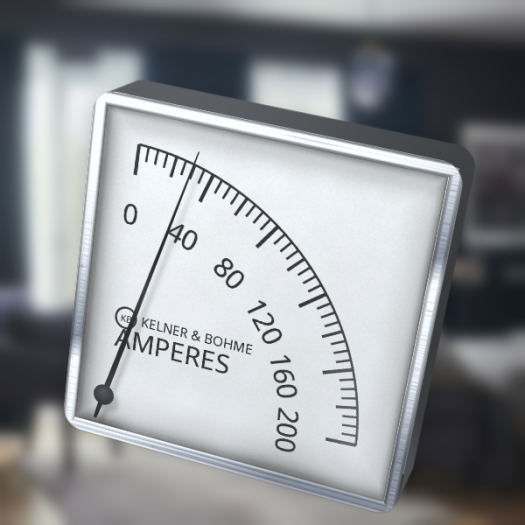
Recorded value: 30 A
